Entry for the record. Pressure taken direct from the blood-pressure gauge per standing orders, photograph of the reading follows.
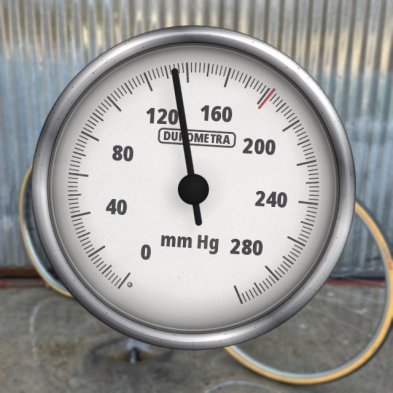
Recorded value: 134 mmHg
